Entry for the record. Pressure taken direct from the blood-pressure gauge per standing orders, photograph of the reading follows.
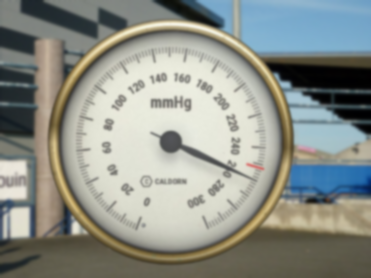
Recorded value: 260 mmHg
